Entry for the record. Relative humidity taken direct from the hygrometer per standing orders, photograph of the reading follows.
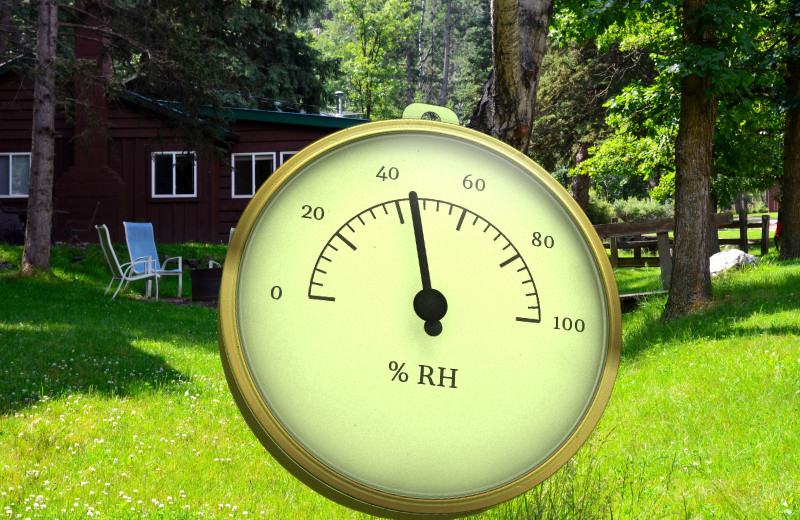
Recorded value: 44 %
